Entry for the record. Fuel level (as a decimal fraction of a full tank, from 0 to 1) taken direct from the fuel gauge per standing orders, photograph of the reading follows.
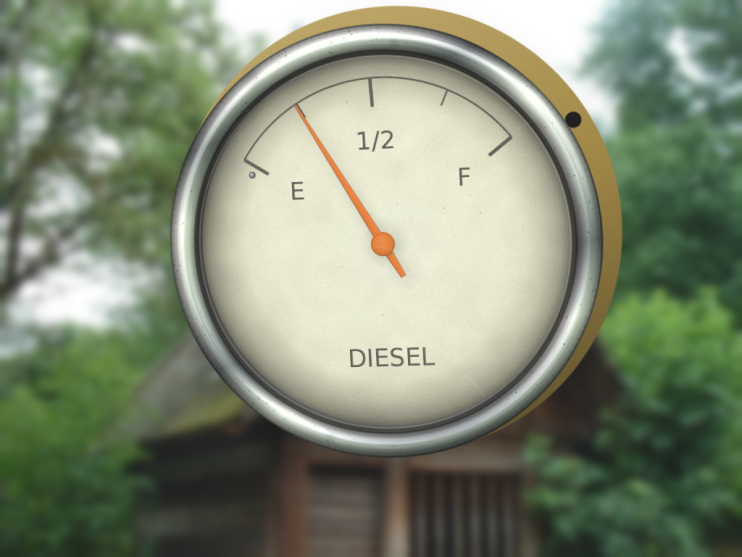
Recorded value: 0.25
